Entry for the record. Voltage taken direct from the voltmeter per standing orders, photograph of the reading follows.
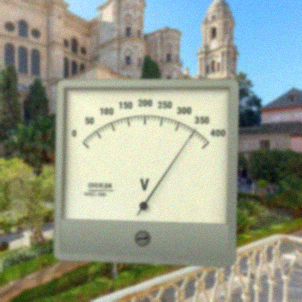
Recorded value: 350 V
